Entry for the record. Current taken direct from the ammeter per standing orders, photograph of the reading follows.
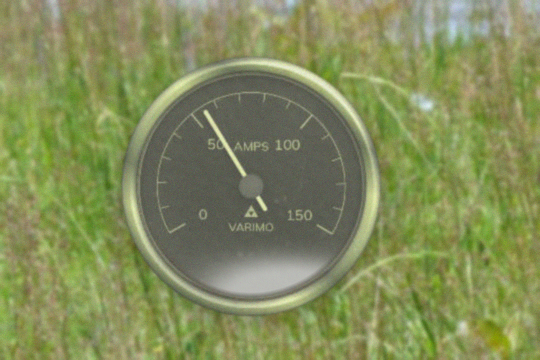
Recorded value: 55 A
